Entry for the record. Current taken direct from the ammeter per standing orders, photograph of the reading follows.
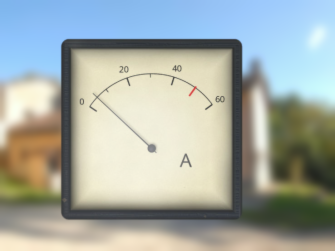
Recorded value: 5 A
